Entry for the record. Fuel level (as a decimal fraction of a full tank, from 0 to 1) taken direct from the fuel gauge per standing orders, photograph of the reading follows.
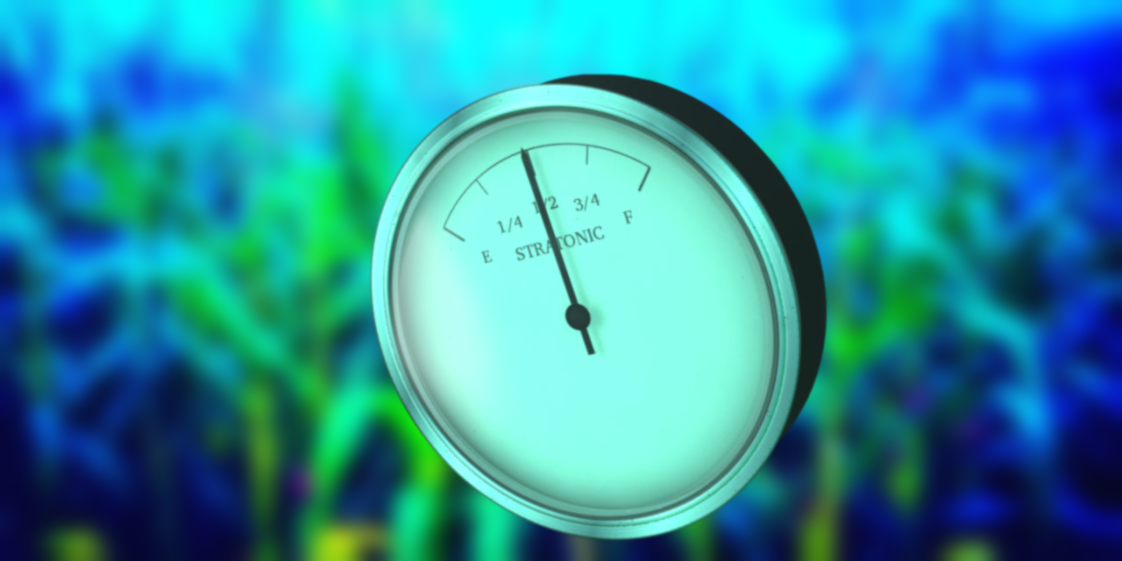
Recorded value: 0.5
